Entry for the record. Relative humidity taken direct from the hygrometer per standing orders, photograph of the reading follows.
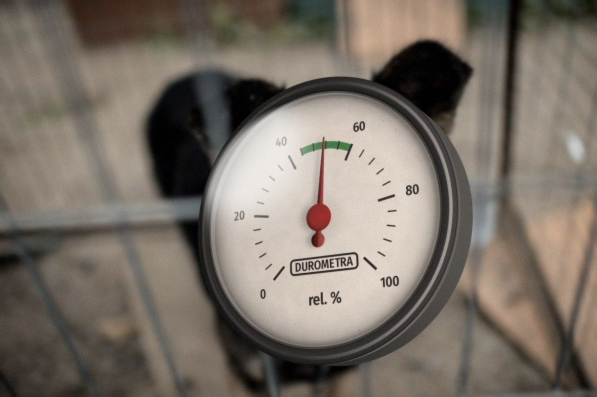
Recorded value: 52 %
